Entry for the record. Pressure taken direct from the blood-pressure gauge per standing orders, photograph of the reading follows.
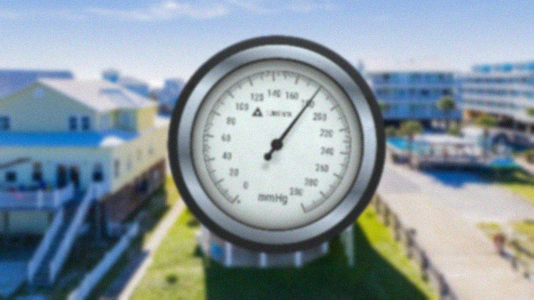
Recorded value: 180 mmHg
